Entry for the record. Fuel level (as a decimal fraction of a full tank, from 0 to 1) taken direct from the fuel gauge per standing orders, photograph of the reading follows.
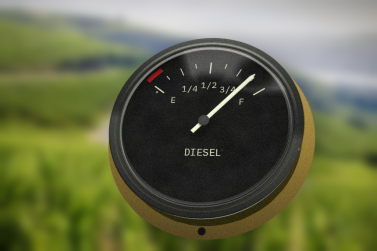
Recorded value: 0.875
